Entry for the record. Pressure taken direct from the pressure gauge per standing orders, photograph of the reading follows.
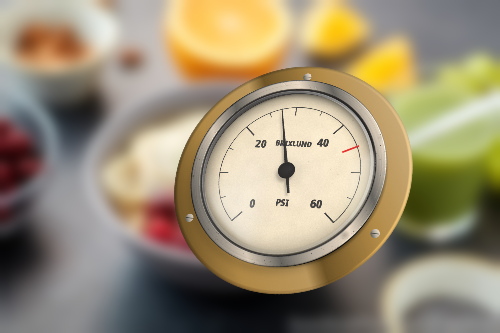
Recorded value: 27.5 psi
